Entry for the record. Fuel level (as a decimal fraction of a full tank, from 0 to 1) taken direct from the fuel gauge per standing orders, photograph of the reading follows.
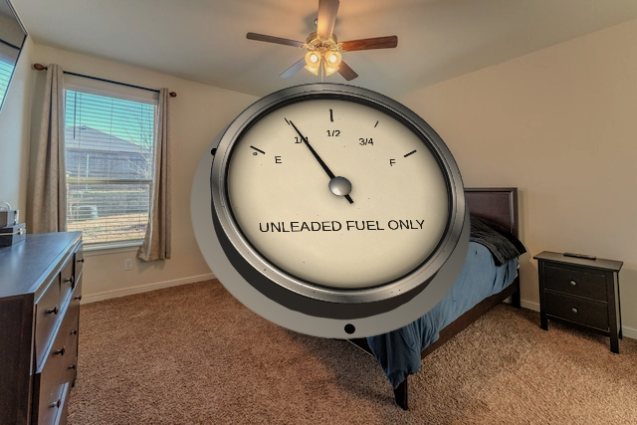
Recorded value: 0.25
